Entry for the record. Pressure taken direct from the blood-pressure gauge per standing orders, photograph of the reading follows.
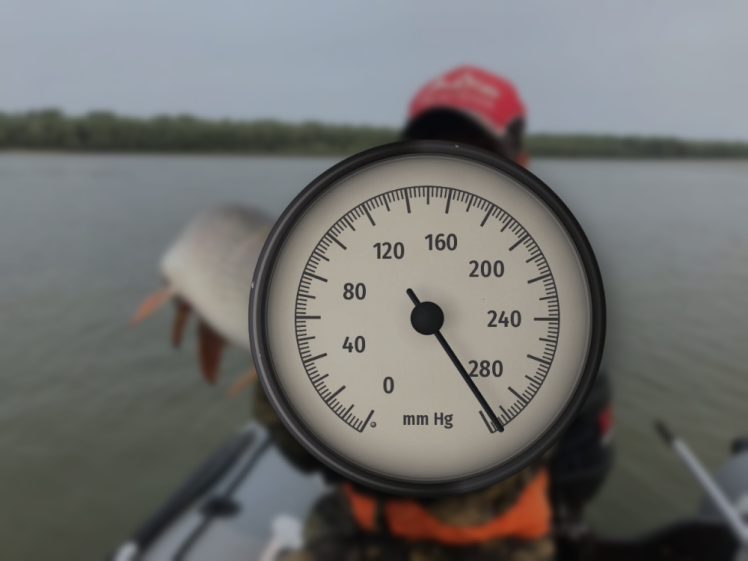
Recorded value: 296 mmHg
